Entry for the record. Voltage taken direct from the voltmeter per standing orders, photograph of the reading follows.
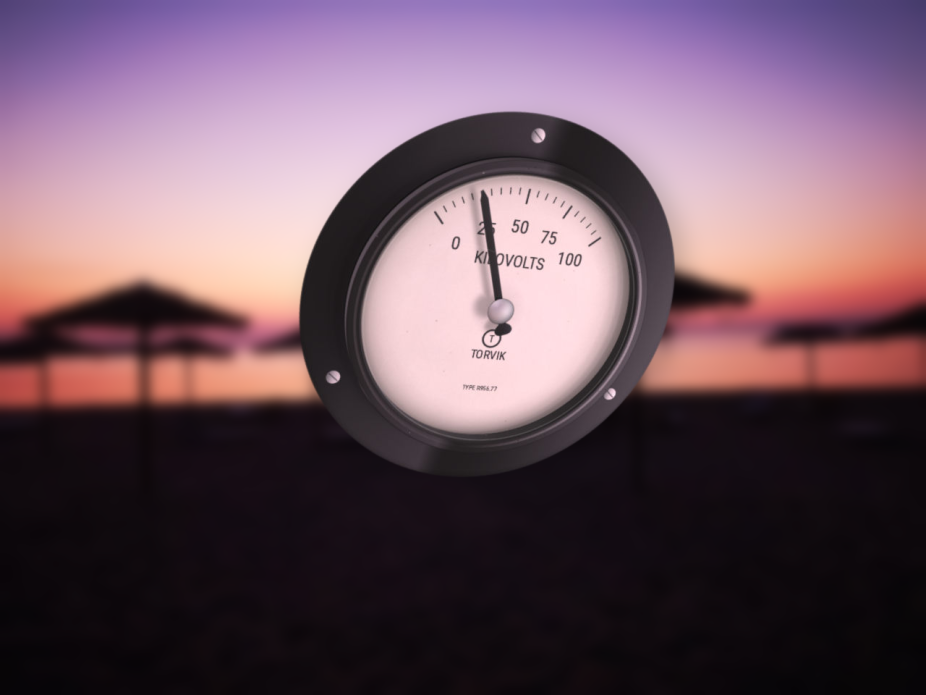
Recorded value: 25 kV
